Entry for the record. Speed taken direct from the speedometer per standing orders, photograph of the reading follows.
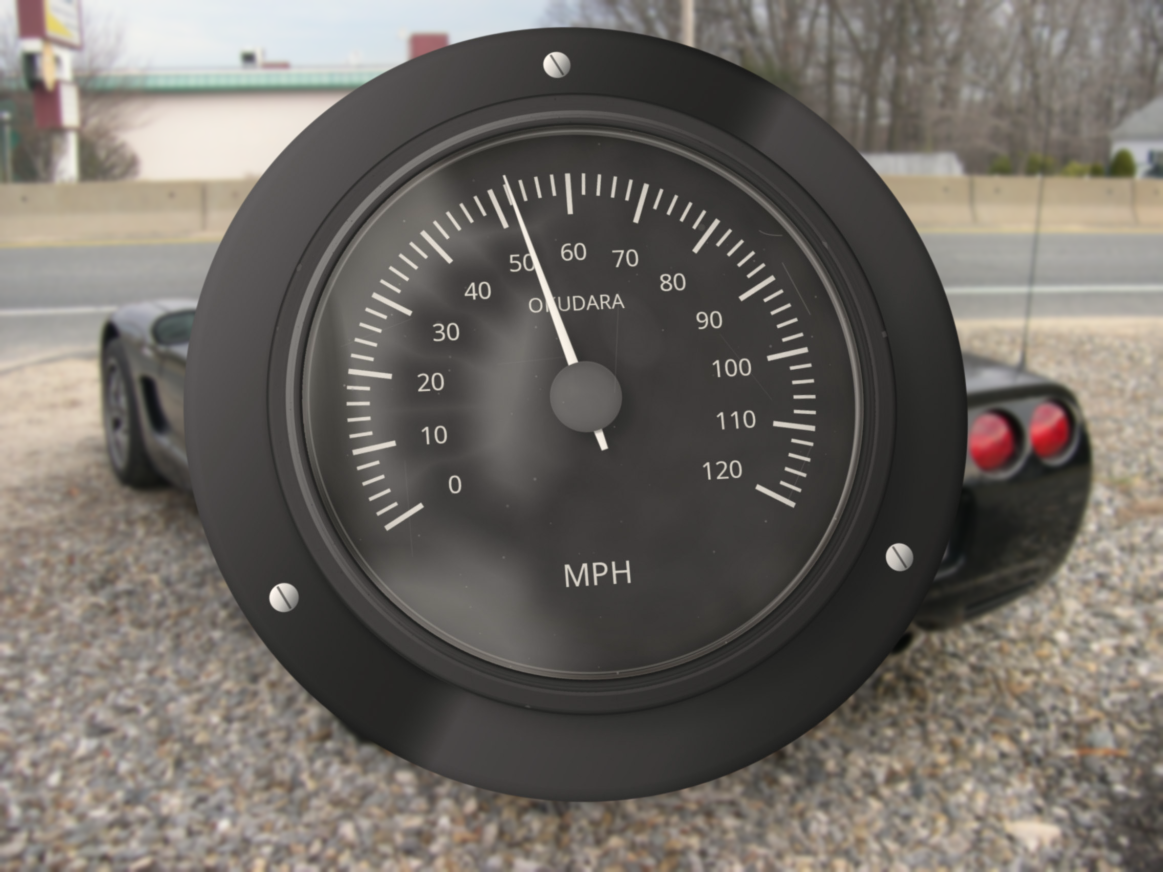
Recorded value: 52 mph
